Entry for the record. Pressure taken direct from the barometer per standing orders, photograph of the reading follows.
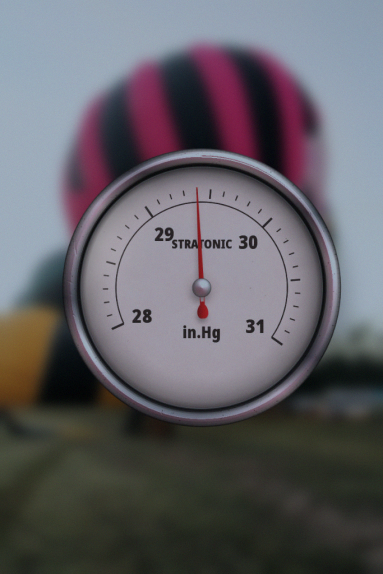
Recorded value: 29.4 inHg
